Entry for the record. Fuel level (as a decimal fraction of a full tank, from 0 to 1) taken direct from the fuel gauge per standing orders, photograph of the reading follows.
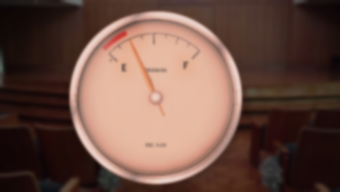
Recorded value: 0.25
